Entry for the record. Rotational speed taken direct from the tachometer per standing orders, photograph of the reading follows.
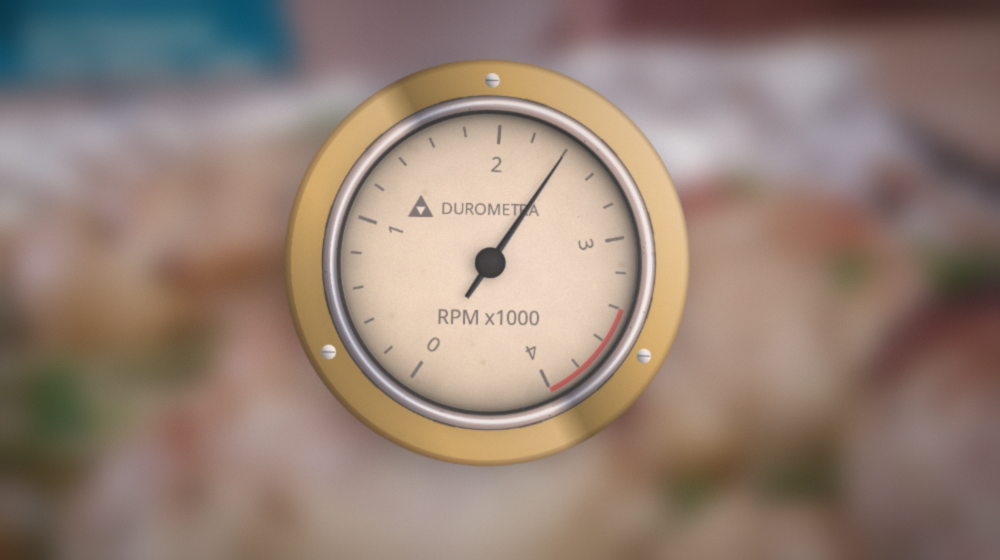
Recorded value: 2400 rpm
